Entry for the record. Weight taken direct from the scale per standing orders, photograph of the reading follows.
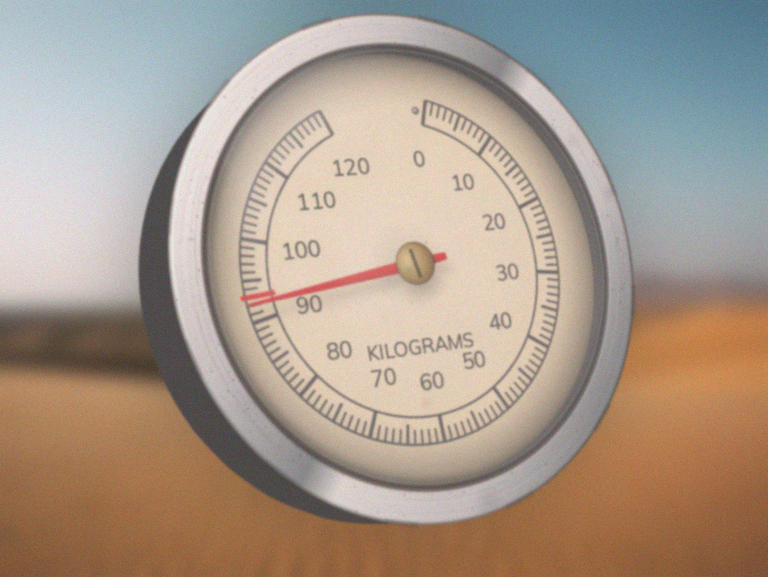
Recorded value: 92 kg
